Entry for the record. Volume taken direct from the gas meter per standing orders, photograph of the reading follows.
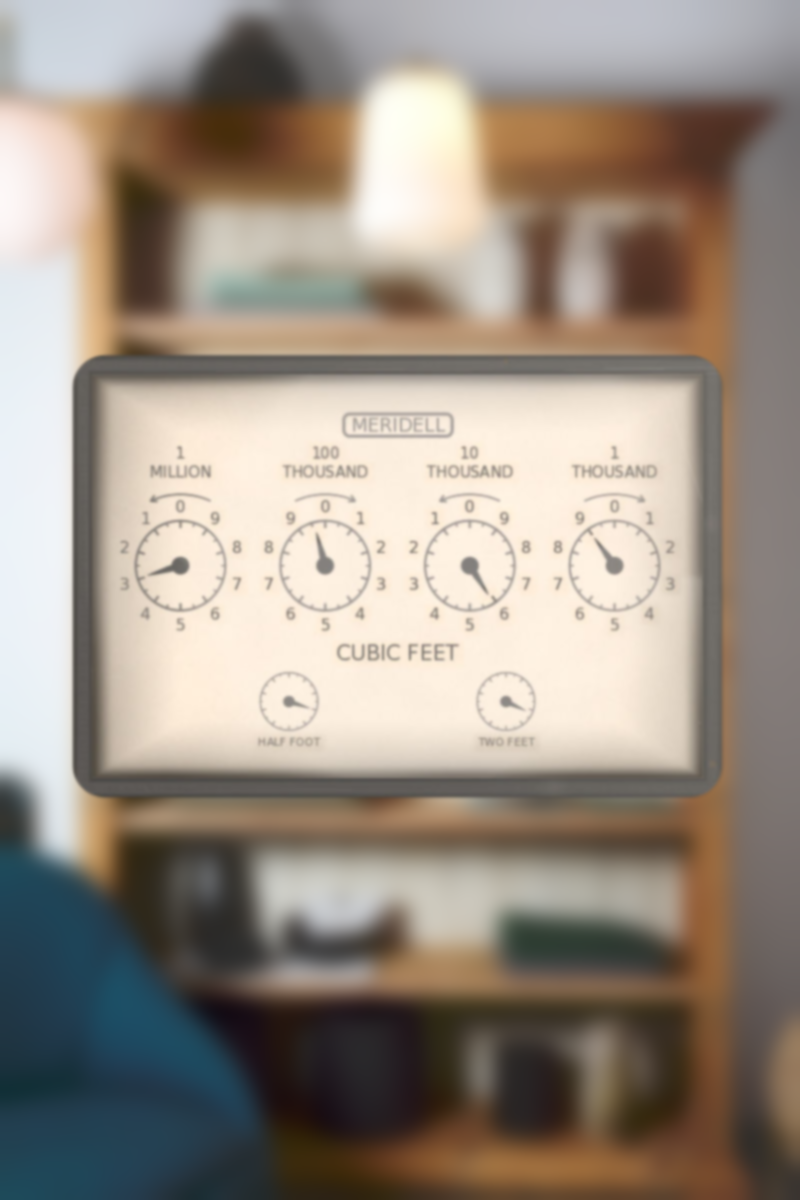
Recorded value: 295900 ft³
